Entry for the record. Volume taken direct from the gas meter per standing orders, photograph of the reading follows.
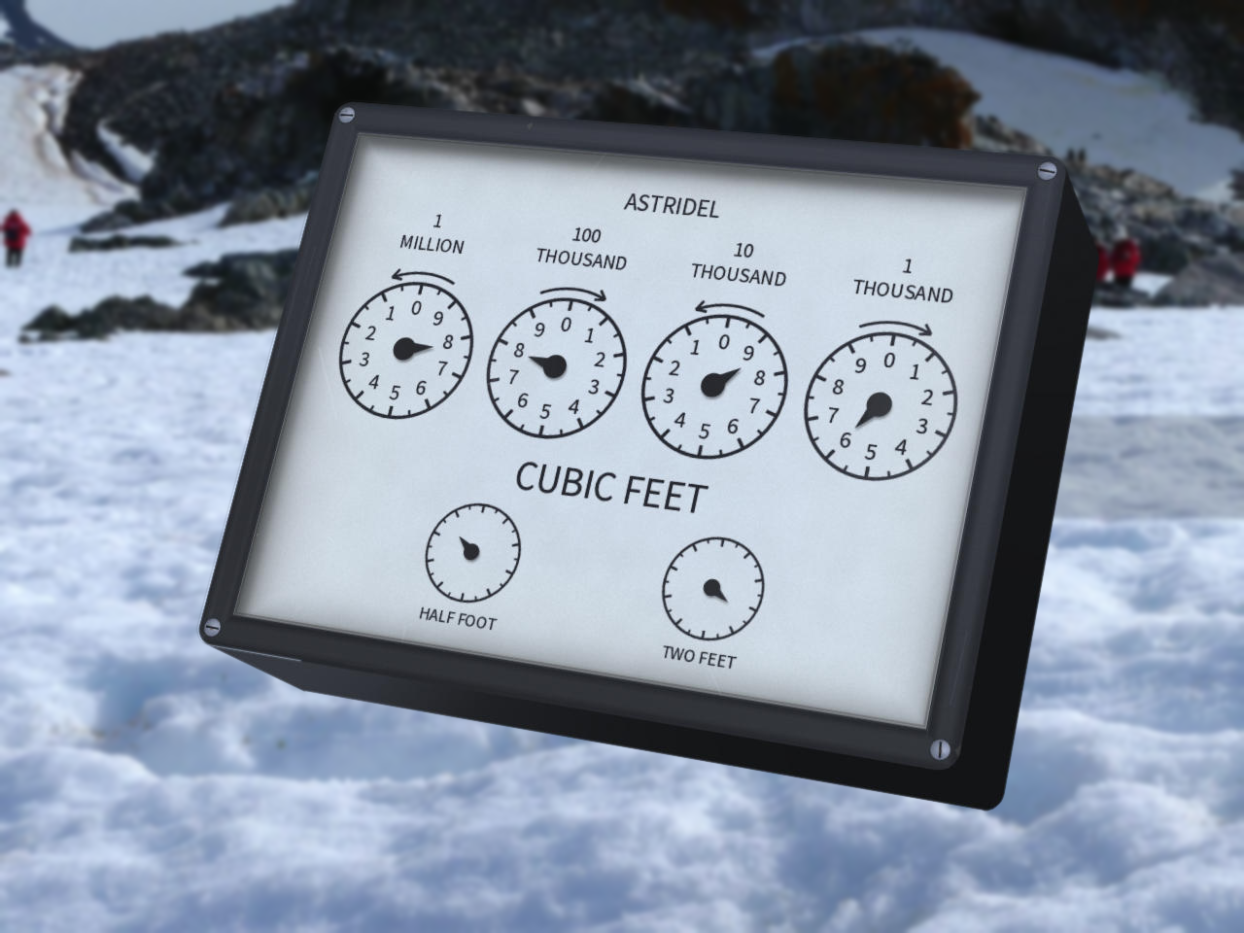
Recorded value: 778600 ft³
